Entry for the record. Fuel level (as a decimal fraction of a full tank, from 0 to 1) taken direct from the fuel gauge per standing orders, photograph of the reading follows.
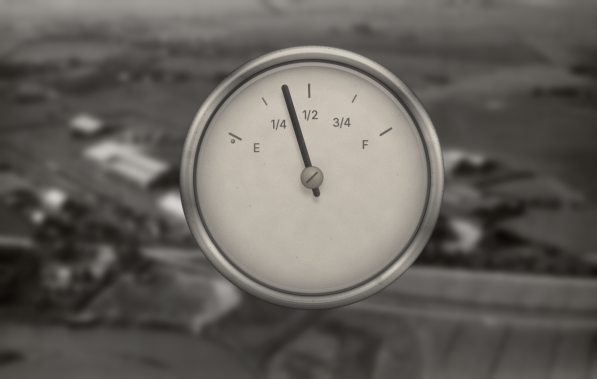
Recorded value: 0.375
